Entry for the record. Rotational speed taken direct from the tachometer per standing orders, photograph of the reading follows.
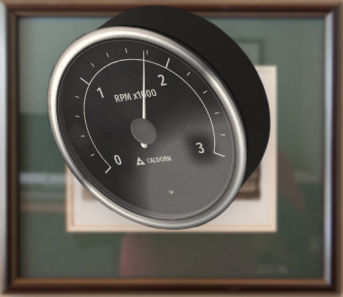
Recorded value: 1800 rpm
